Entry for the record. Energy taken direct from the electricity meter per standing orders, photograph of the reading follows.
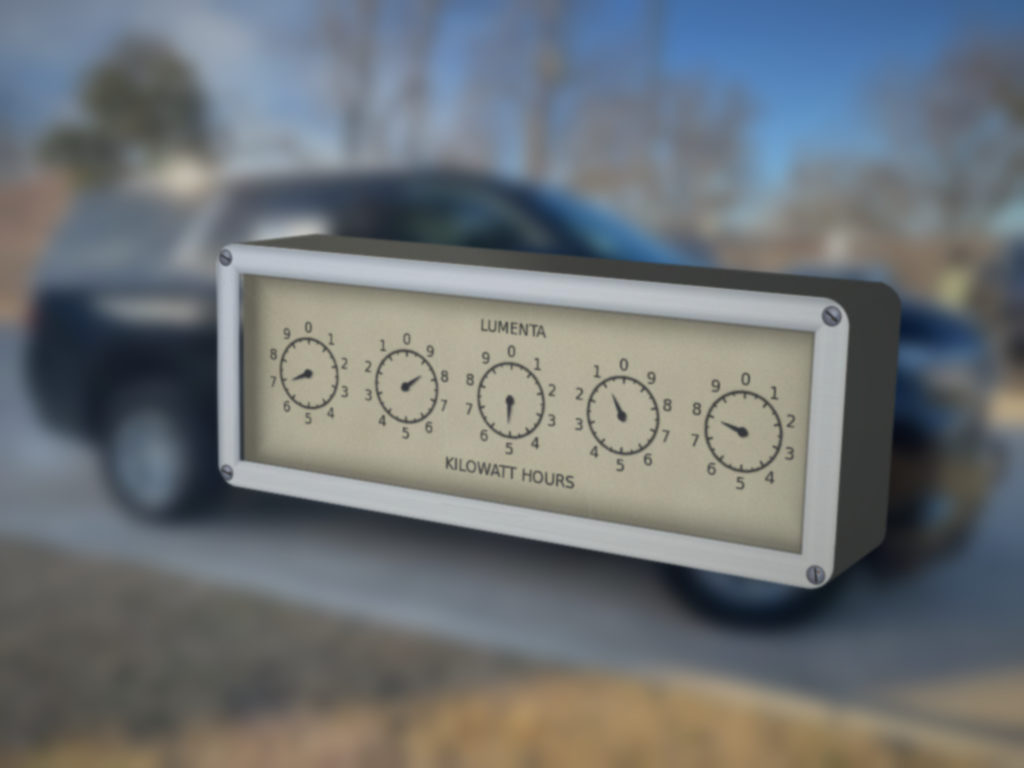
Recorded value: 68508 kWh
